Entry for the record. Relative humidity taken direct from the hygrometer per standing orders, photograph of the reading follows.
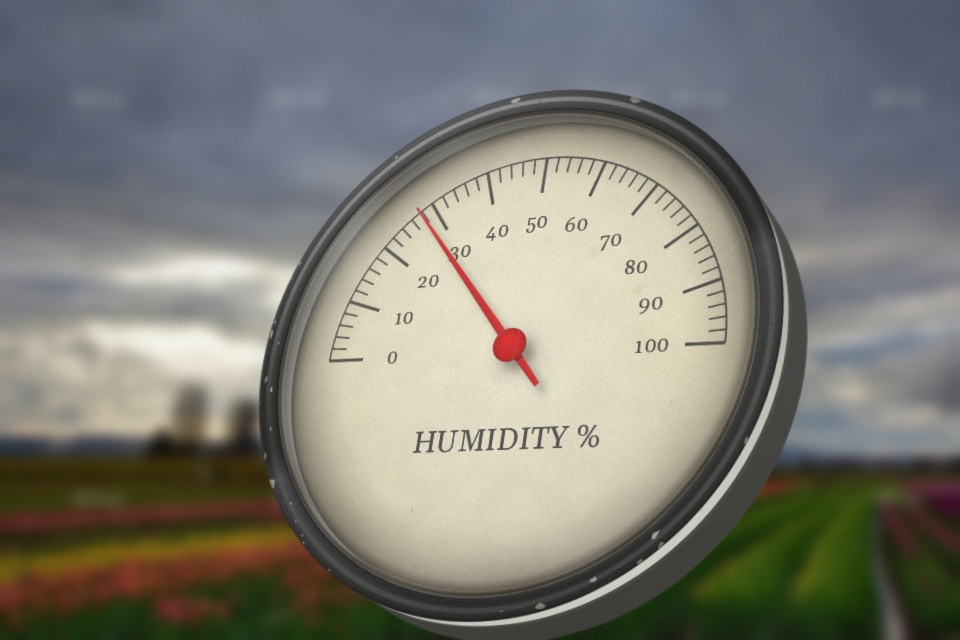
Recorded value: 28 %
